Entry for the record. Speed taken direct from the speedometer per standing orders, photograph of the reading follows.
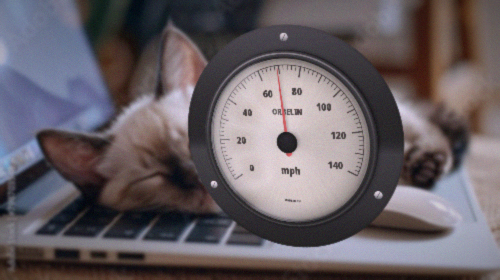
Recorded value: 70 mph
